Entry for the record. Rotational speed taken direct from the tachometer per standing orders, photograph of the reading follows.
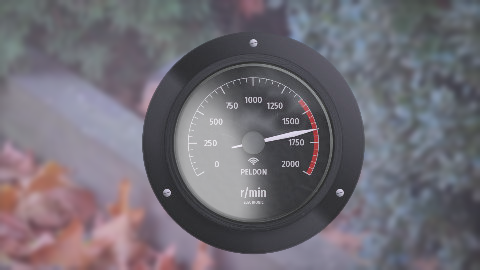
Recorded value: 1650 rpm
